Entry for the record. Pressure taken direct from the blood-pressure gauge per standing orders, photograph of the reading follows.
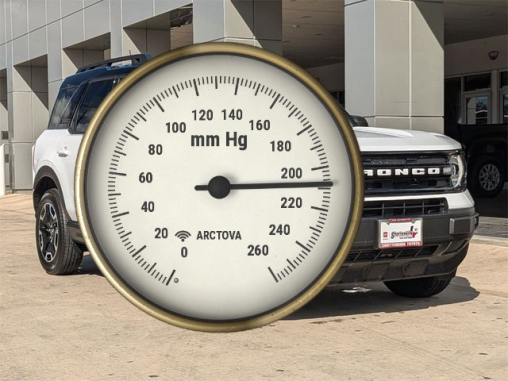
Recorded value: 208 mmHg
